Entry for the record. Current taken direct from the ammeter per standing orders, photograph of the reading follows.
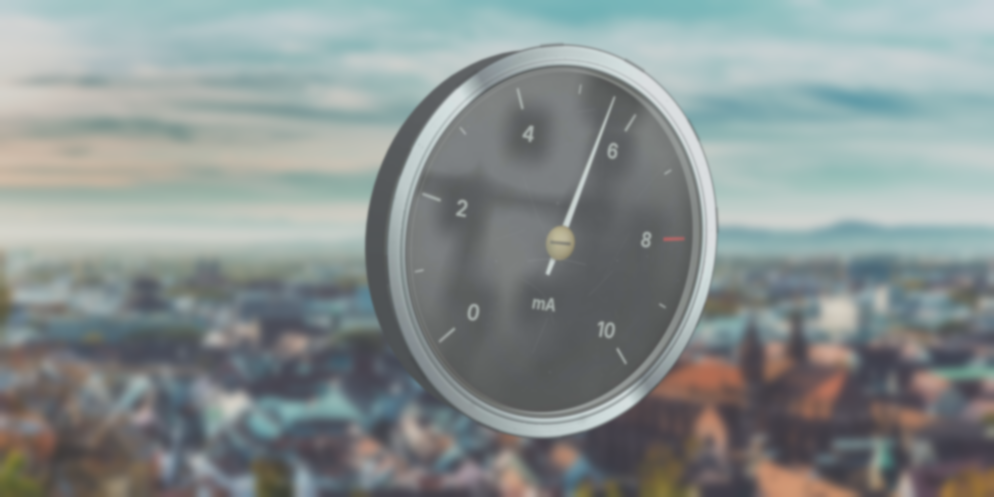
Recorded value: 5.5 mA
